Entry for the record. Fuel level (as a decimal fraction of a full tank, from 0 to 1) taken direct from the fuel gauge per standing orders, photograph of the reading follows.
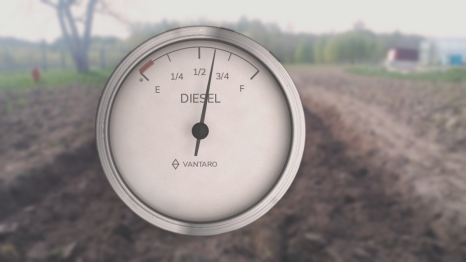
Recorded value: 0.625
